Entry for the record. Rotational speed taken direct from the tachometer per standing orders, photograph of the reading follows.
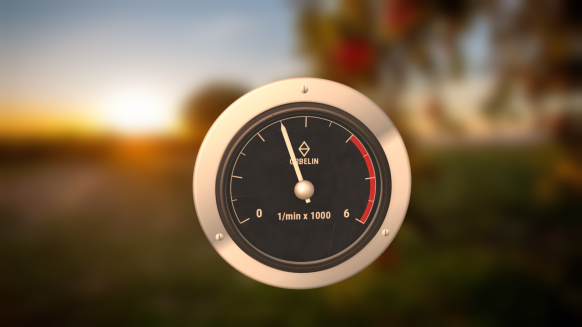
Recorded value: 2500 rpm
